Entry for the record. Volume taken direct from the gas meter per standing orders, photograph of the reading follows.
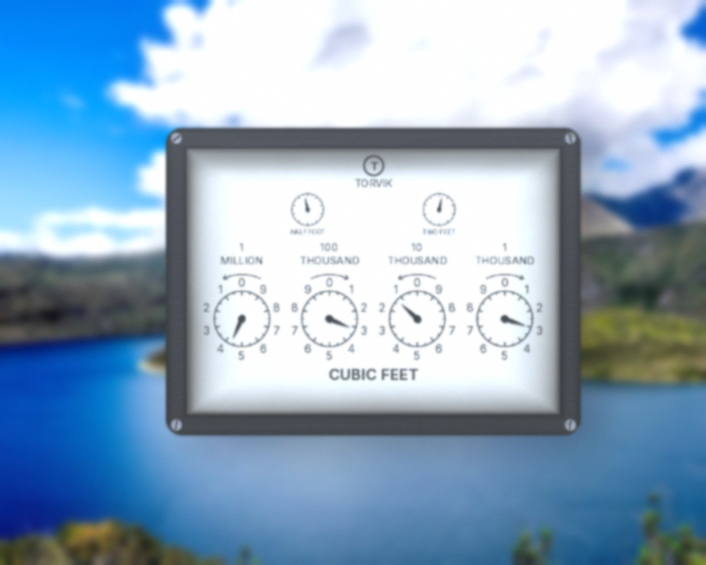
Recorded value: 431300 ft³
